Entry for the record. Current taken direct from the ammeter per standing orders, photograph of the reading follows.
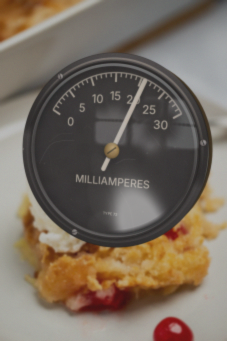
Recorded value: 21 mA
